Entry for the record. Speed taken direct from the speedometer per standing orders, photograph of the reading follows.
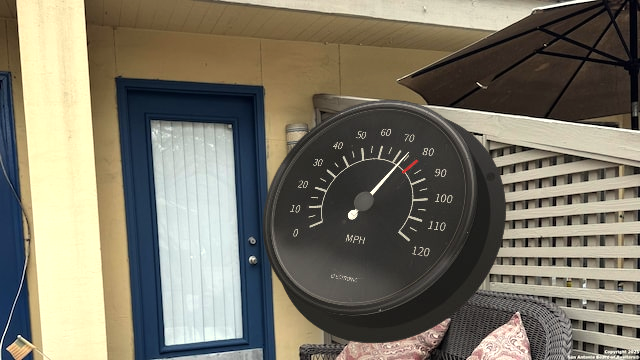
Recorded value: 75 mph
